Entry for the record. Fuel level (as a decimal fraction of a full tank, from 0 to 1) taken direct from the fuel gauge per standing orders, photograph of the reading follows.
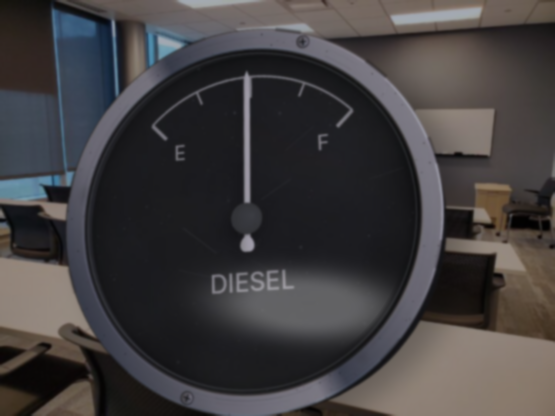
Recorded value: 0.5
